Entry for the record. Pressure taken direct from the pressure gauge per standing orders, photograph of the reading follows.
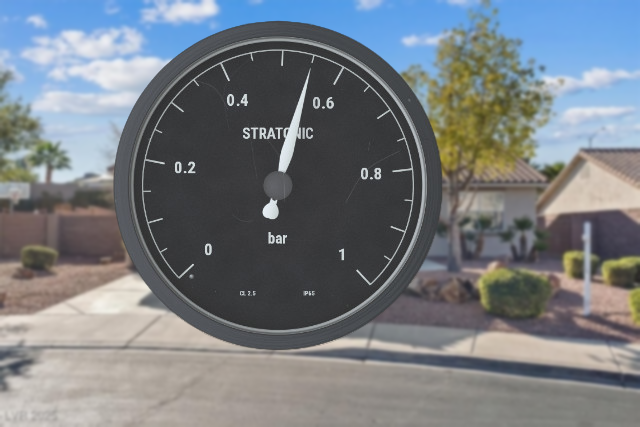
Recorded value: 0.55 bar
